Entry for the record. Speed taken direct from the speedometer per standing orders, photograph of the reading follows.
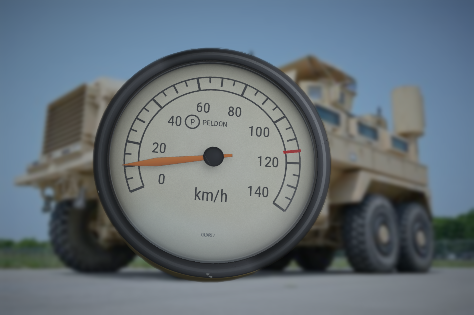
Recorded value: 10 km/h
